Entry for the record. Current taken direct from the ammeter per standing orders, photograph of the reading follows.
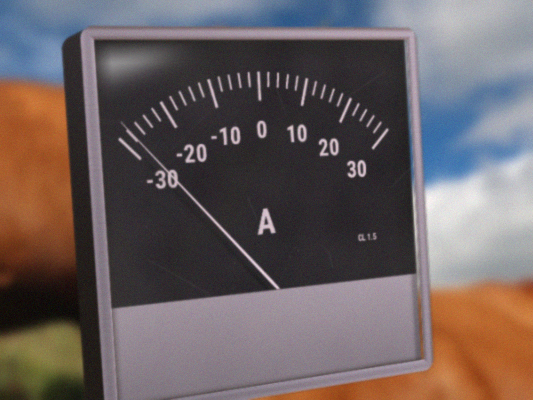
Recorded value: -28 A
